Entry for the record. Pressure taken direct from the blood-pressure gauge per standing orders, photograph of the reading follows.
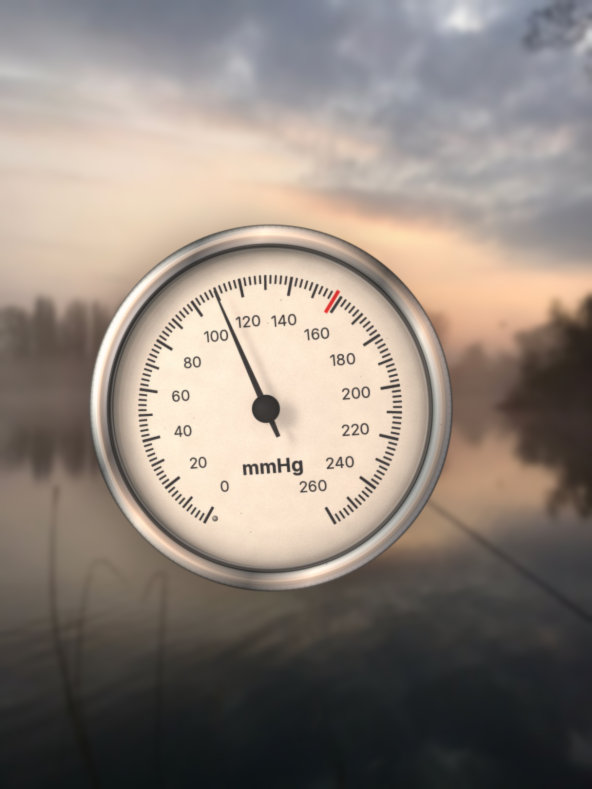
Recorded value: 110 mmHg
